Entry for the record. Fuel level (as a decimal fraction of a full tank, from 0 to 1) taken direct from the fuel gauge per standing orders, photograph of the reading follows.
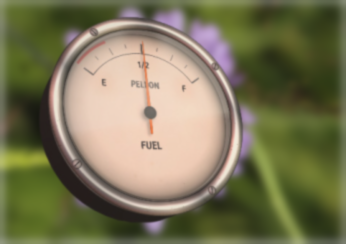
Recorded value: 0.5
